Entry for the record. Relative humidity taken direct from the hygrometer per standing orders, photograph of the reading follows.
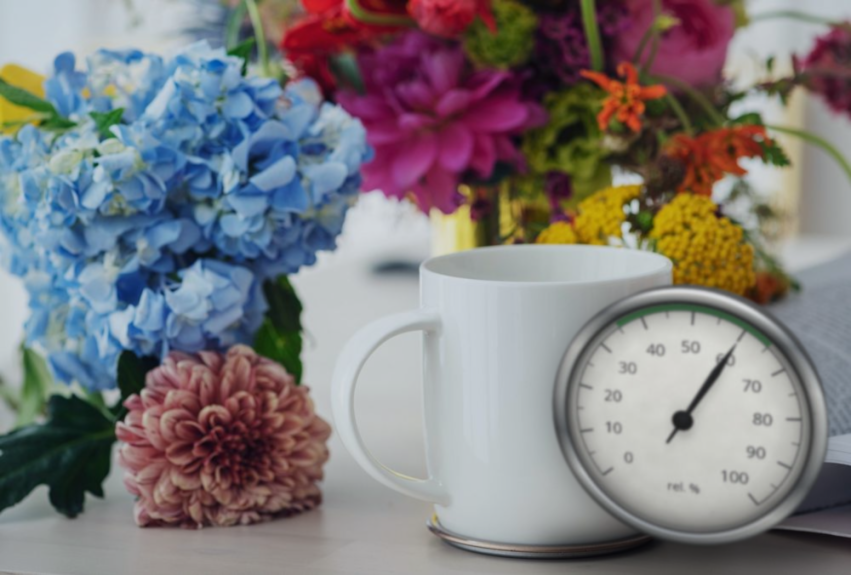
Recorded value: 60 %
